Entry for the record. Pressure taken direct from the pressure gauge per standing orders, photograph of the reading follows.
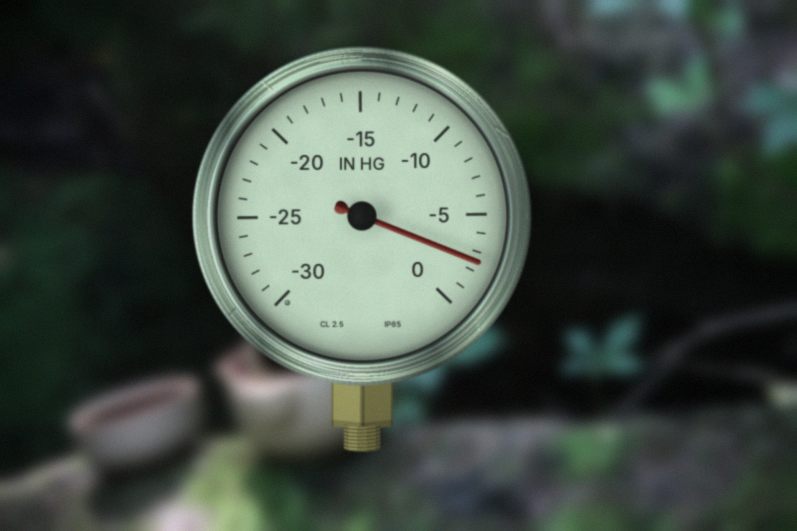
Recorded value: -2.5 inHg
